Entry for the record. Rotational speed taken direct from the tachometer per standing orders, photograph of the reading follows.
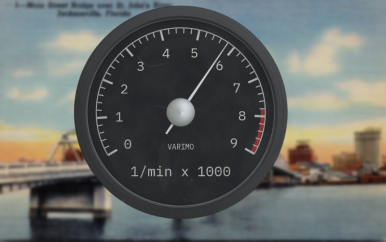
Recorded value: 5800 rpm
